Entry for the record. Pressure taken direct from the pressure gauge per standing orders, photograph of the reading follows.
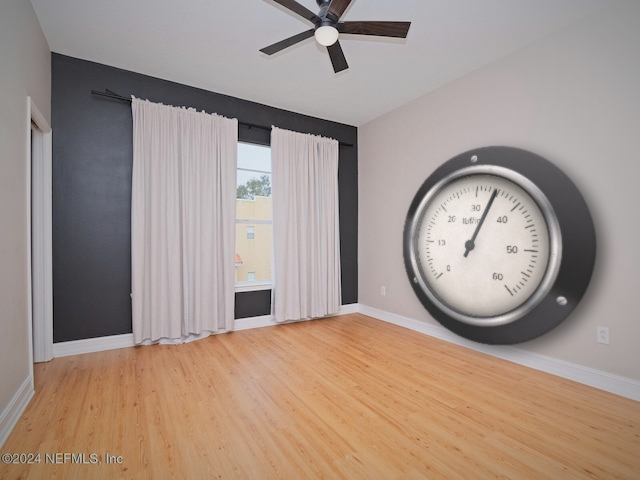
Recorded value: 35 psi
